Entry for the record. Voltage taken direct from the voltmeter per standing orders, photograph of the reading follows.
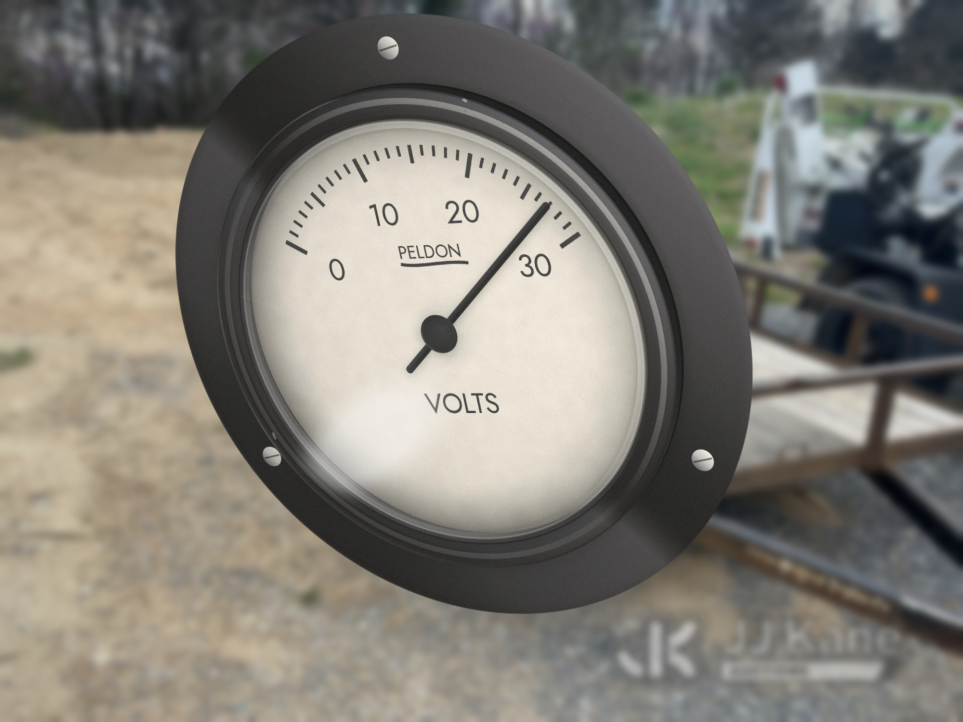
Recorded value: 27 V
